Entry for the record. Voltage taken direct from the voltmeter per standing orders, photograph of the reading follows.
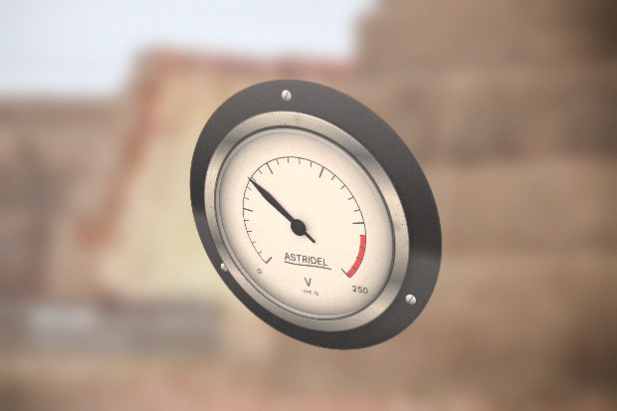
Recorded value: 80 V
